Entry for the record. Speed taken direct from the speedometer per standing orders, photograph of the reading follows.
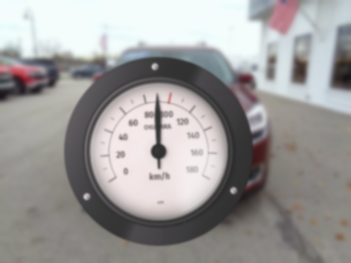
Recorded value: 90 km/h
